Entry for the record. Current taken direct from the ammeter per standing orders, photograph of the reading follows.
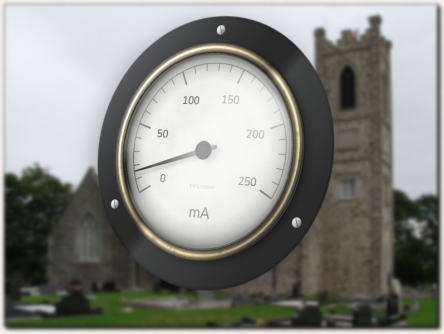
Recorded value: 15 mA
